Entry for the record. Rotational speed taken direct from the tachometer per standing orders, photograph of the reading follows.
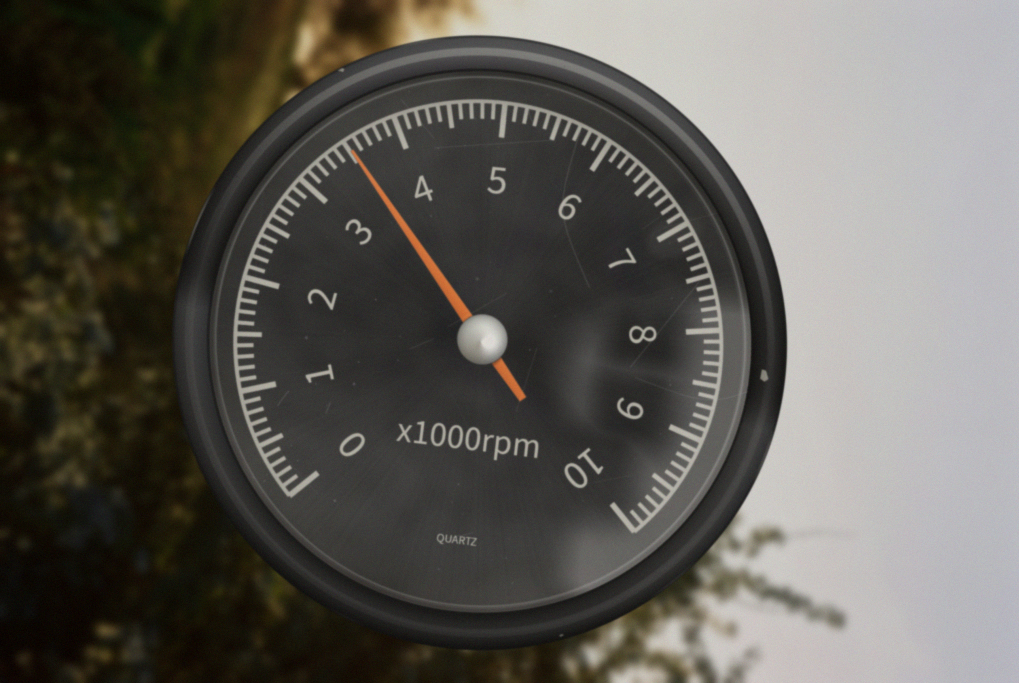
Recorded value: 3500 rpm
